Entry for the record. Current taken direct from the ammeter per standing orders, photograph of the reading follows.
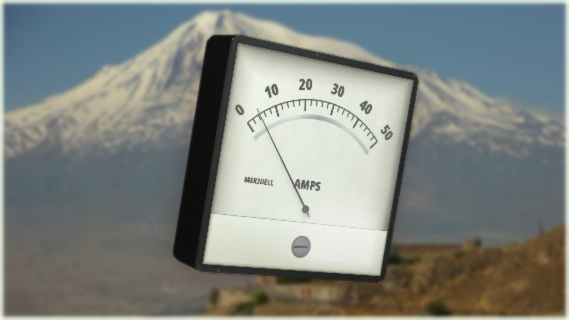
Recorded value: 4 A
